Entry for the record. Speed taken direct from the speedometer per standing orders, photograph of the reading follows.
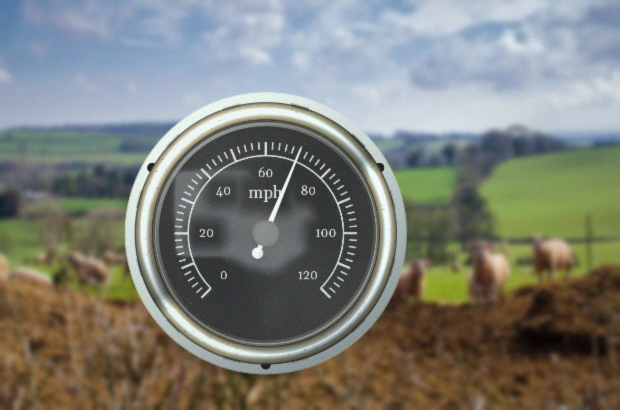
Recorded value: 70 mph
